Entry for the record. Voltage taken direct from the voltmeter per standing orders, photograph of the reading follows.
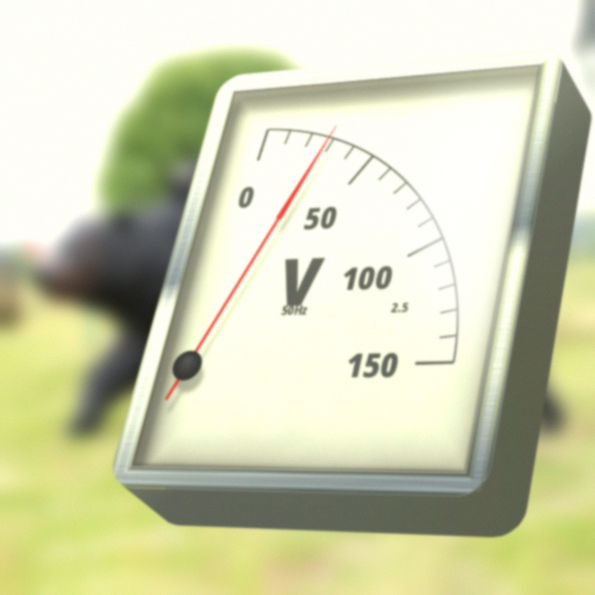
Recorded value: 30 V
